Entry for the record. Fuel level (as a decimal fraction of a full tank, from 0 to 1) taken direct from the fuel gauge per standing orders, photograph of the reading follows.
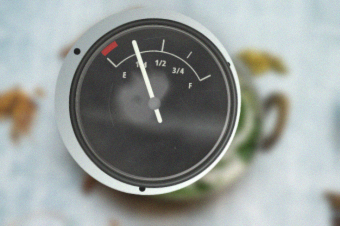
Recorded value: 0.25
